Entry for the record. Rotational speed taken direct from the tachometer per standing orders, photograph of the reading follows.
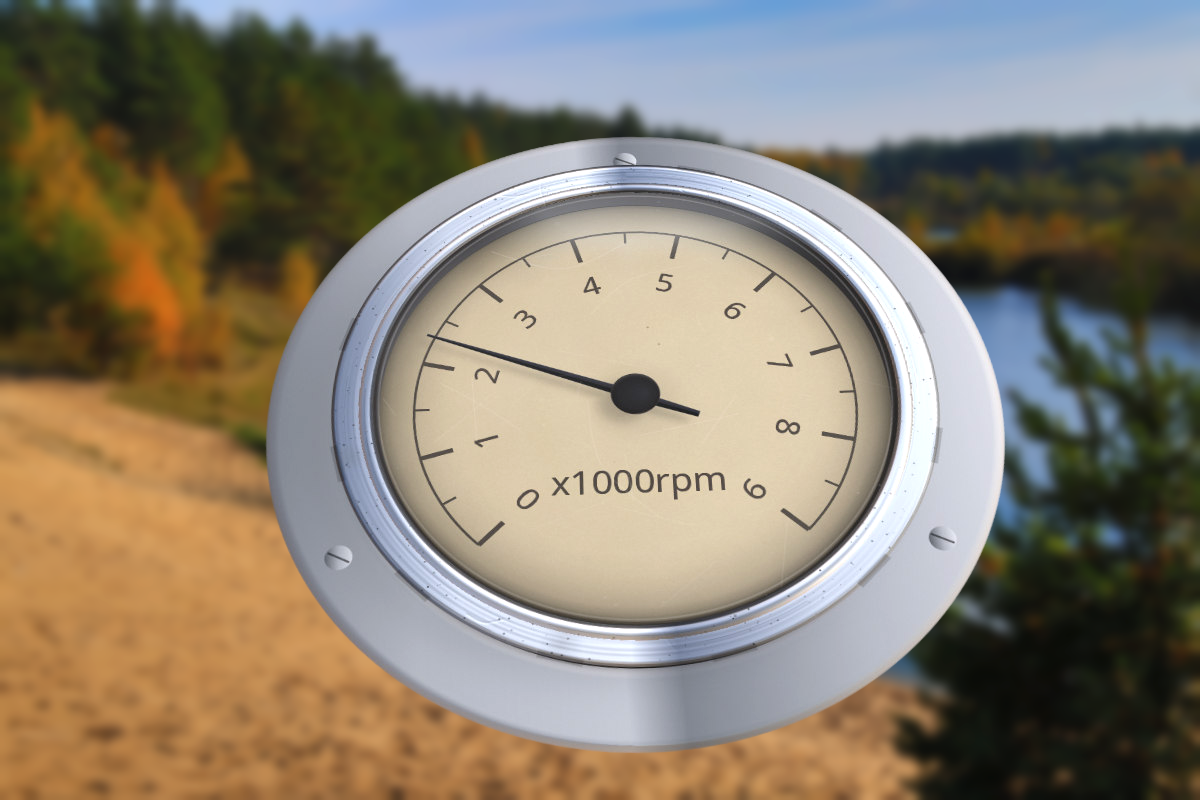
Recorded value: 2250 rpm
